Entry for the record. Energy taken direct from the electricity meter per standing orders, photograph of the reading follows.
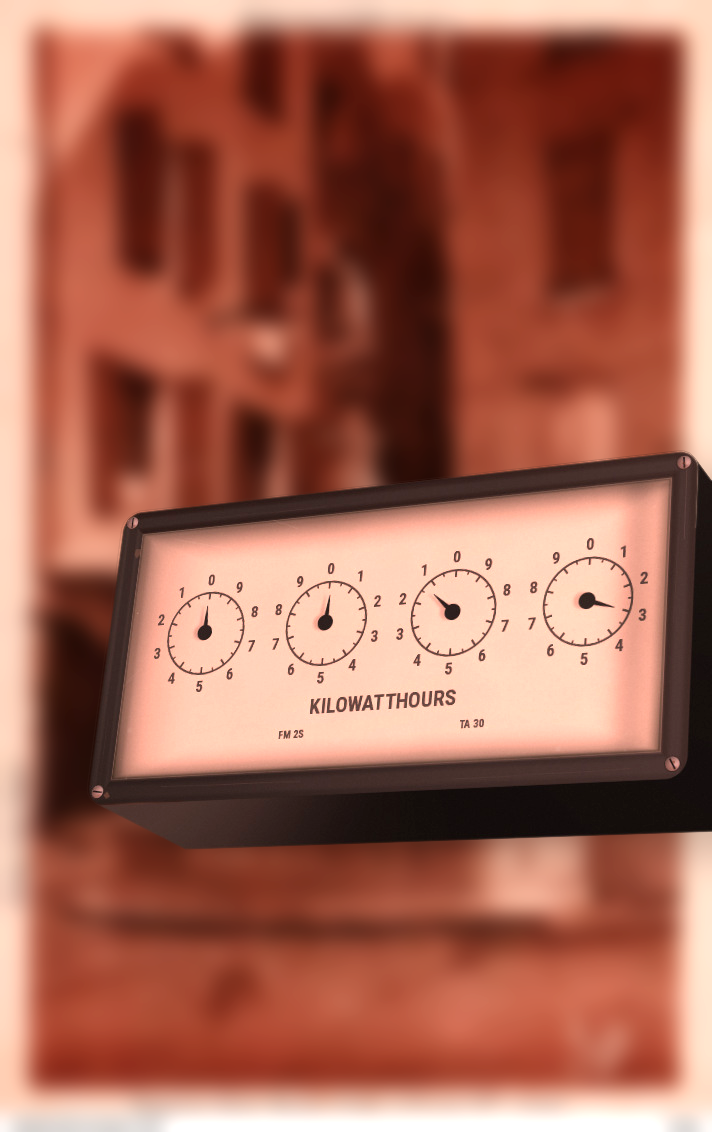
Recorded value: 13 kWh
